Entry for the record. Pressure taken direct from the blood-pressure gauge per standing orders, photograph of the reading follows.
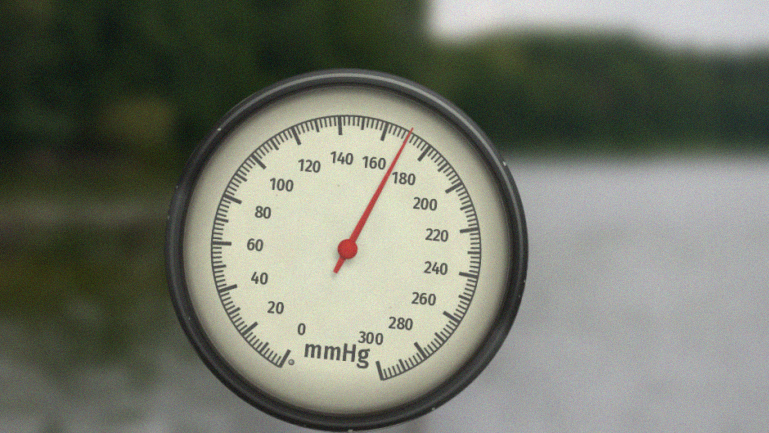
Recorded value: 170 mmHg
